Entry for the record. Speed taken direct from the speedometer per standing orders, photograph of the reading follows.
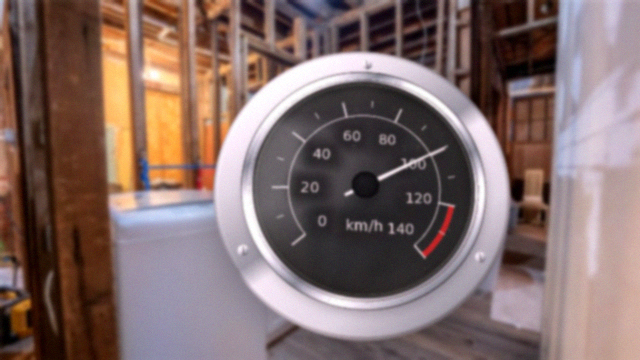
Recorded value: 100 km/h
